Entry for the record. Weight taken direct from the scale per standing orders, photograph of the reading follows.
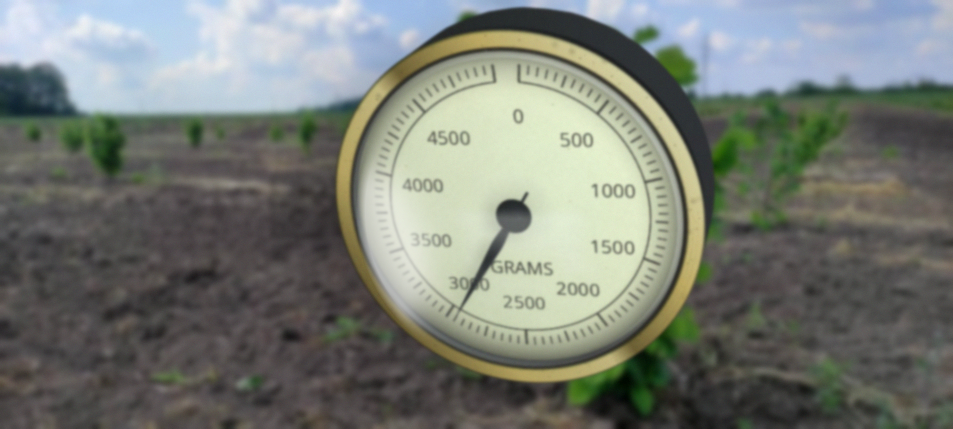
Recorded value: 2950 g
